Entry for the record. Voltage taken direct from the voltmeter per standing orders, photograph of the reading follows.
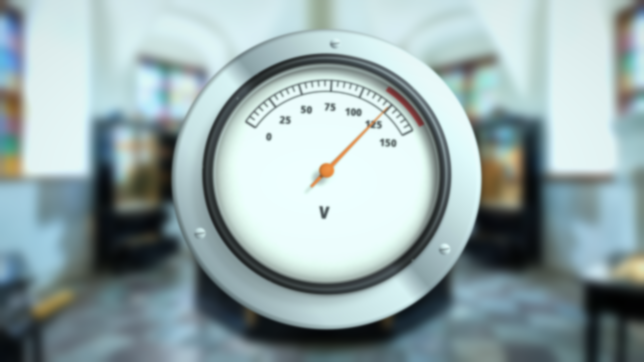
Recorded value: 125 V
